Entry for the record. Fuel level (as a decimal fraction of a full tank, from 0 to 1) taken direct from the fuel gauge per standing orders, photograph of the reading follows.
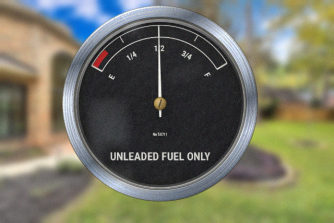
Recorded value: 0.5
